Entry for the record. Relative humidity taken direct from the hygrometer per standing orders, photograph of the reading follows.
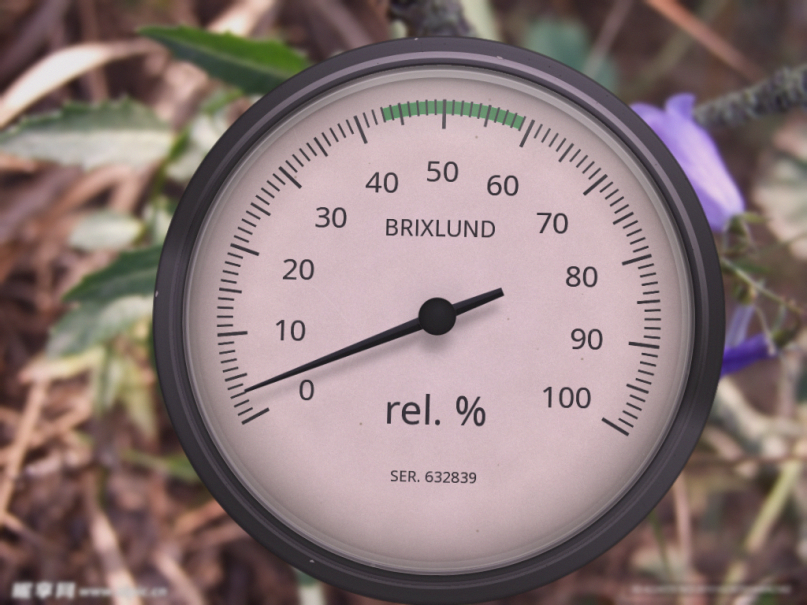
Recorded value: 3 %
